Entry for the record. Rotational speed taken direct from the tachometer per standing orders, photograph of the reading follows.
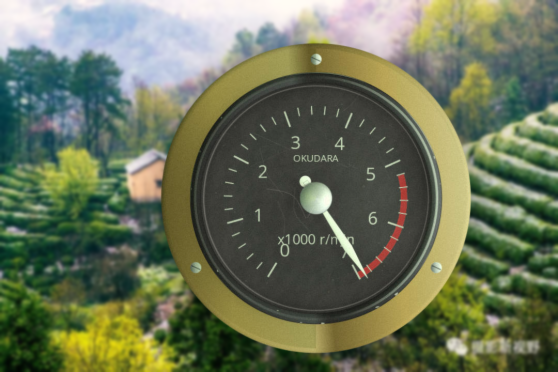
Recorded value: 6900 rpm
